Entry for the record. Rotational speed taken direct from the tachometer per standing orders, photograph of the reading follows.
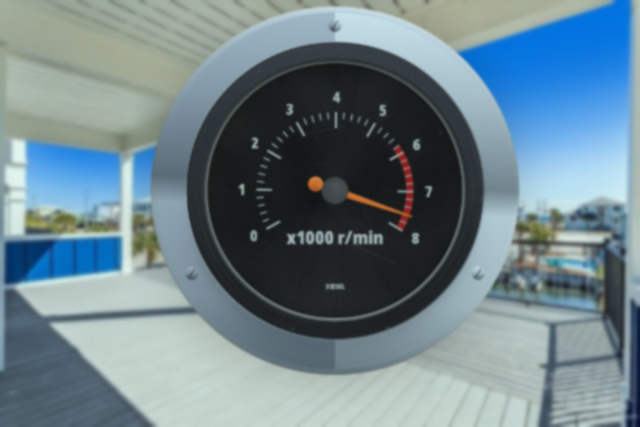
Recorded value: 7600 rpm
